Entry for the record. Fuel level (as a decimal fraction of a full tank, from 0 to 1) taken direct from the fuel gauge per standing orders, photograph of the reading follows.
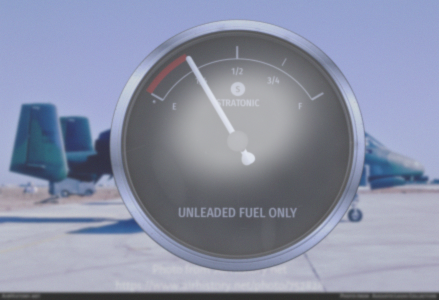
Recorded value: 0.25
